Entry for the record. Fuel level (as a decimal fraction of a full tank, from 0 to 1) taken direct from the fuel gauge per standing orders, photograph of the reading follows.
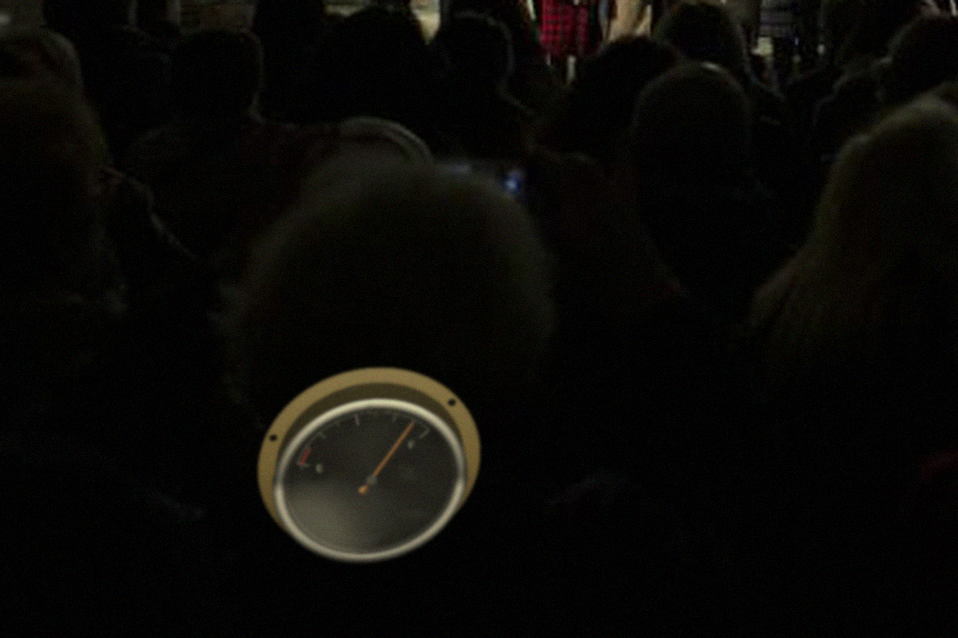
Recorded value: 0.875
